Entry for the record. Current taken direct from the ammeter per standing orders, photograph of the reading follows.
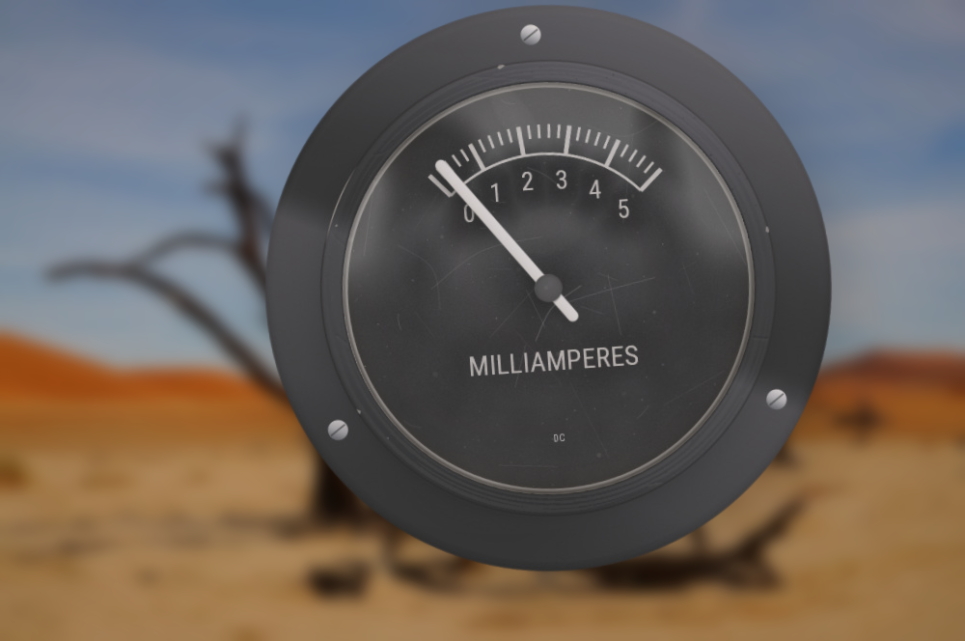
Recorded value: 0.3 mA
